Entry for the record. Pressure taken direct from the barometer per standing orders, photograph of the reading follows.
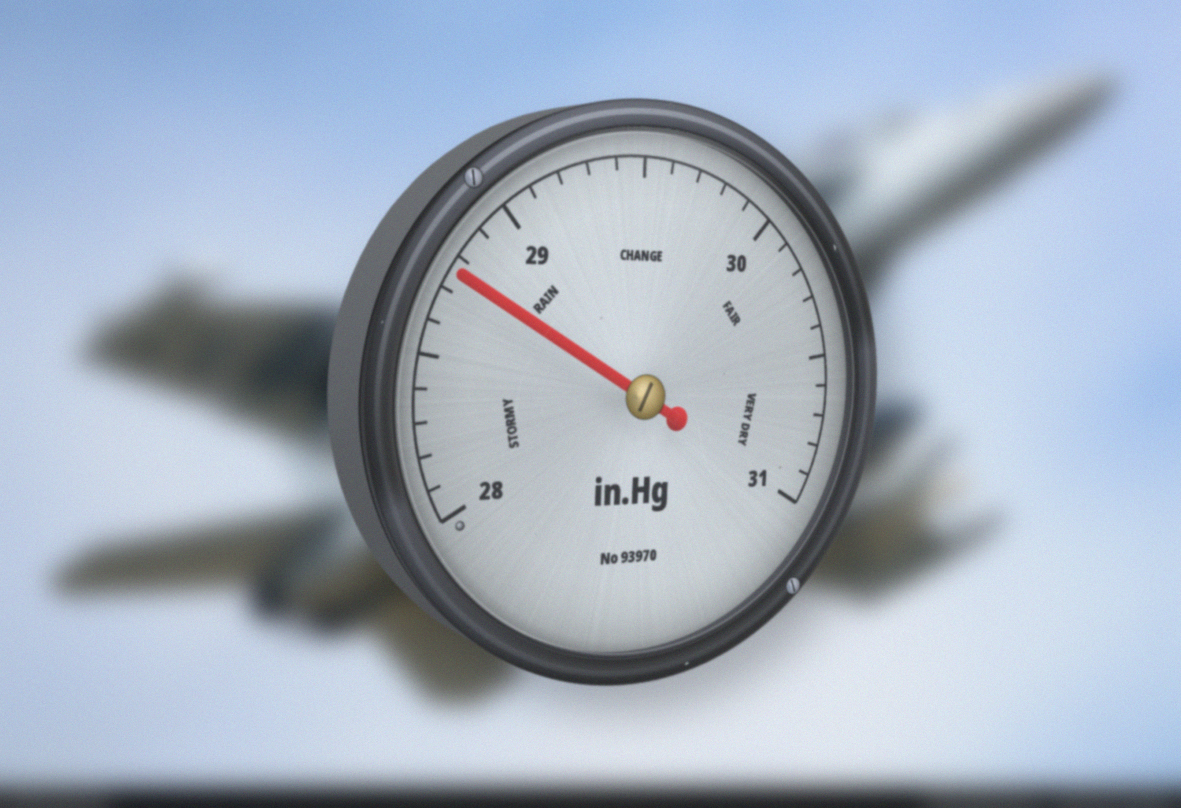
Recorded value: 28.75 inHg
